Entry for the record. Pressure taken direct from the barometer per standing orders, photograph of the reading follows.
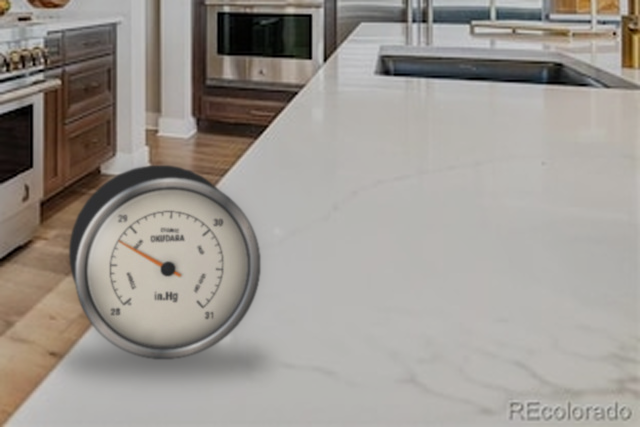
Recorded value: 28.8 inHg
